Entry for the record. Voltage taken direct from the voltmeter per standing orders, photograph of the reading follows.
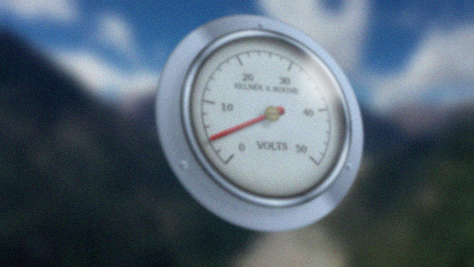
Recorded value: 4 V
